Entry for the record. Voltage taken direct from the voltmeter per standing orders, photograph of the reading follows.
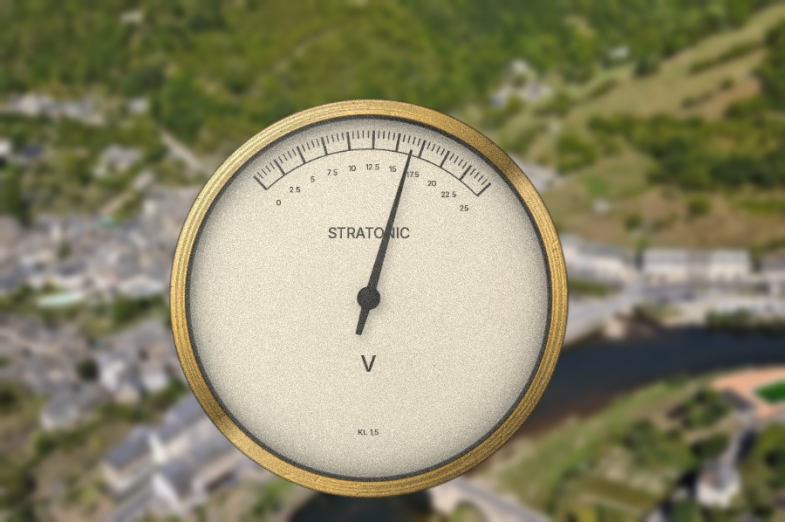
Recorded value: 16.5 V
